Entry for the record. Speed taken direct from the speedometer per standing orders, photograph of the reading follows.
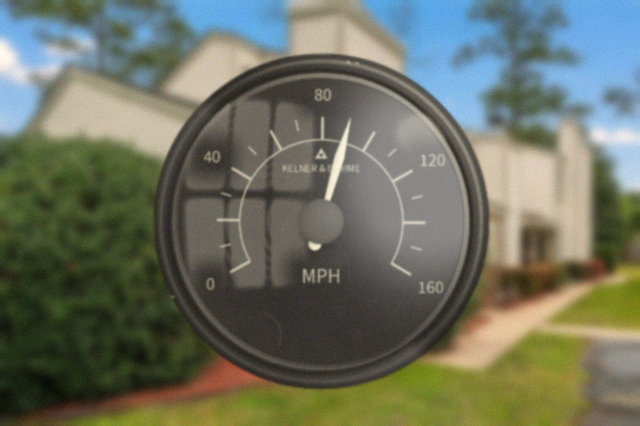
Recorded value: 90 mph
